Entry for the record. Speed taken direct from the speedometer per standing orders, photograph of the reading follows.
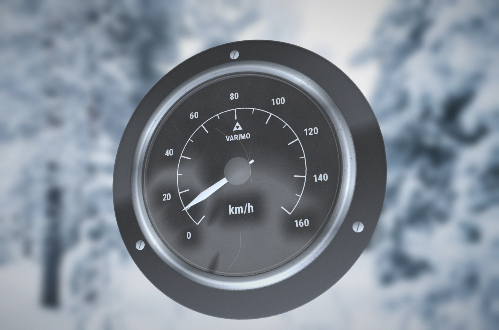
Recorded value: 10 km/h
